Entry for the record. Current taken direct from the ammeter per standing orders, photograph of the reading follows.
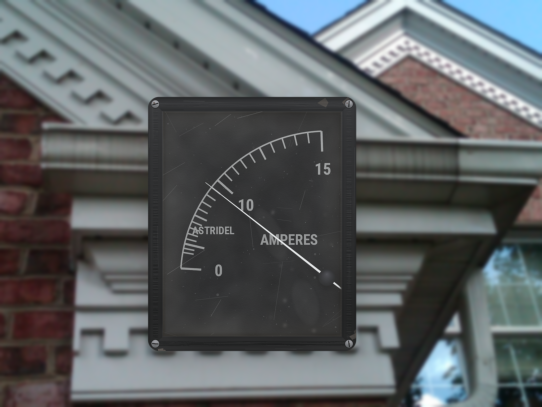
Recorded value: 9.5 A
